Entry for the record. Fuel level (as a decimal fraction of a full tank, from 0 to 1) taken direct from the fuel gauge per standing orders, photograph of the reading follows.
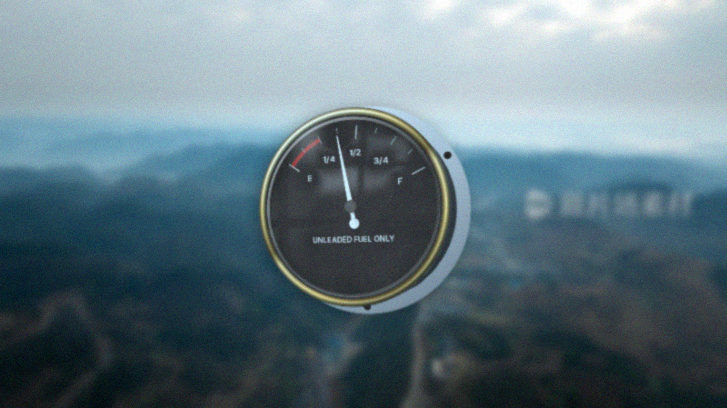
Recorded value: 0.375
